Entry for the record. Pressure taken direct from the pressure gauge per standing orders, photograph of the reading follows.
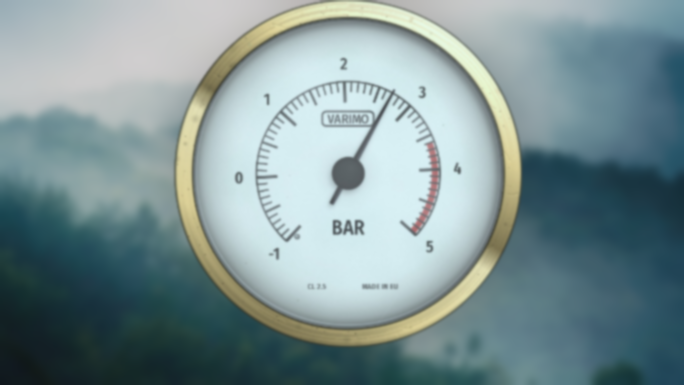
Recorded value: 2.7 bar
